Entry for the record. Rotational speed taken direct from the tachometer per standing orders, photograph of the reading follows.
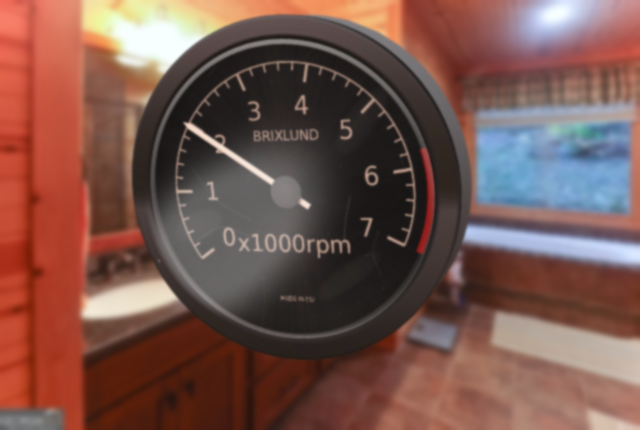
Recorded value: 2000 rpm
